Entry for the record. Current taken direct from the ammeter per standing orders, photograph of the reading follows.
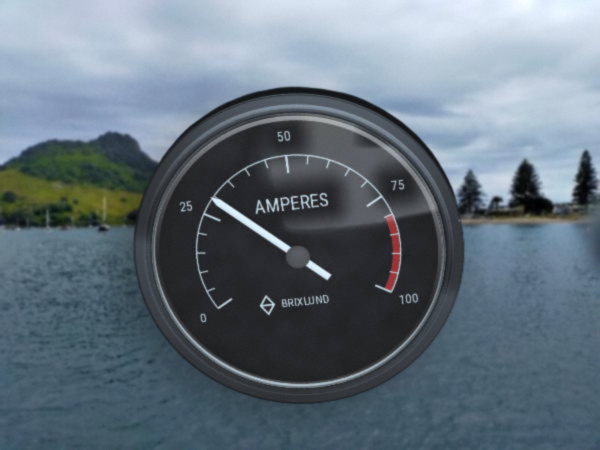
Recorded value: 30 A
